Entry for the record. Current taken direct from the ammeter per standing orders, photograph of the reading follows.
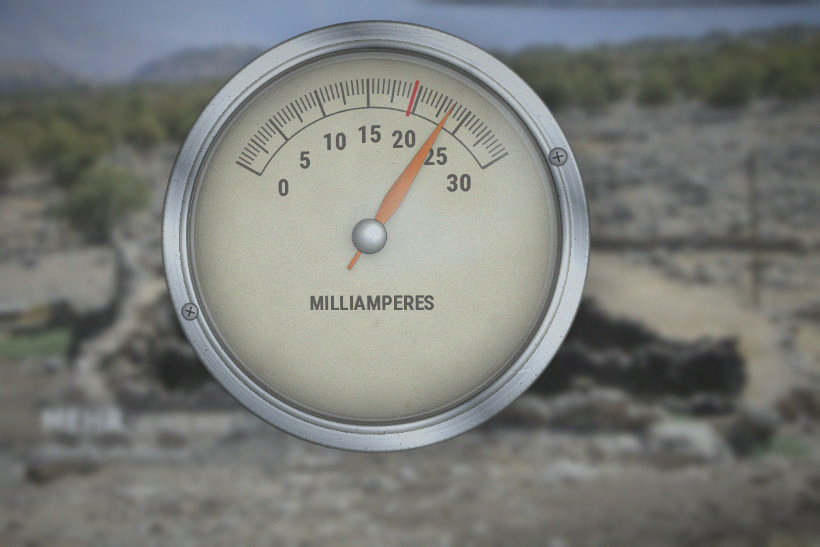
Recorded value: 23.5 mA
